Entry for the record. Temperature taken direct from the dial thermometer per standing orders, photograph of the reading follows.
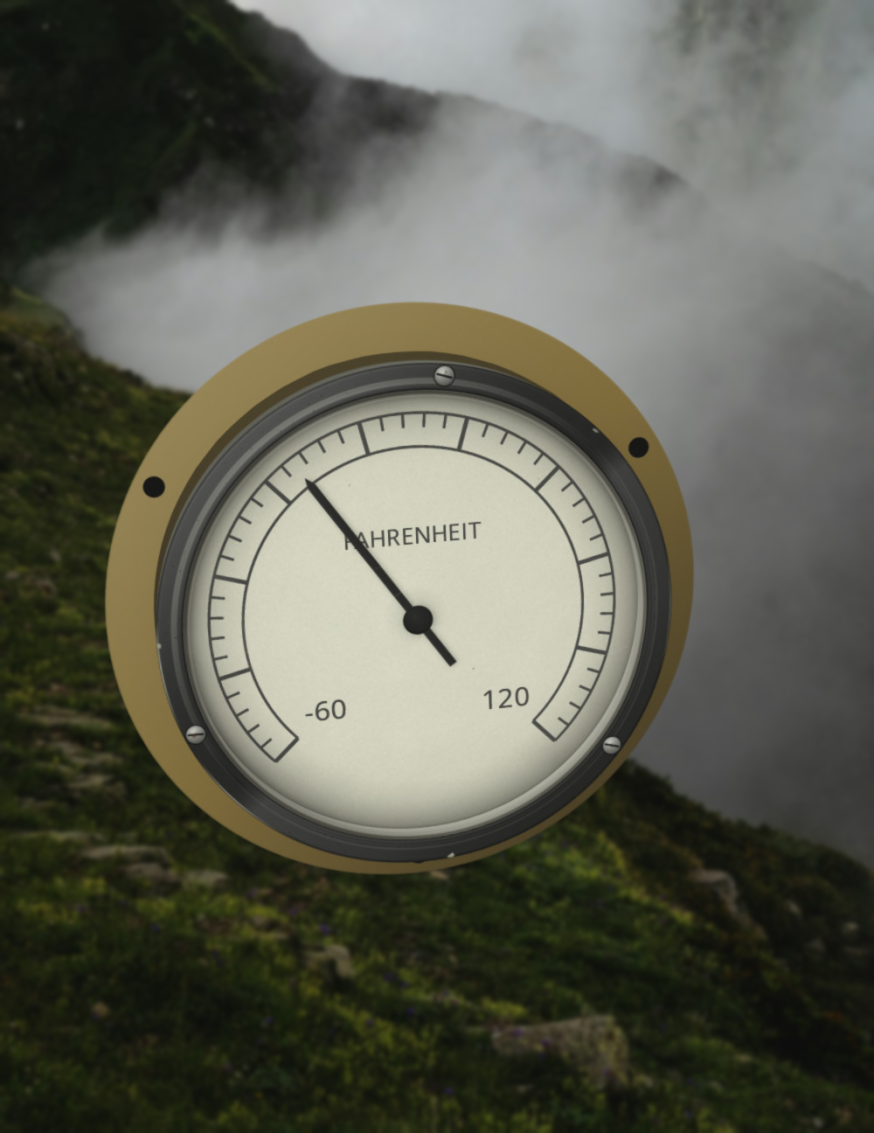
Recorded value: 6 °F
